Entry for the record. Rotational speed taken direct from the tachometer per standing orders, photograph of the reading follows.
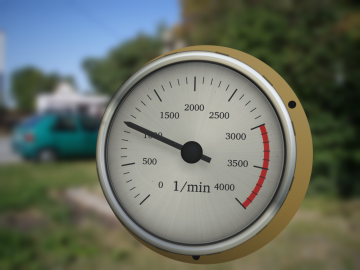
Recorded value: 1000 rpm
